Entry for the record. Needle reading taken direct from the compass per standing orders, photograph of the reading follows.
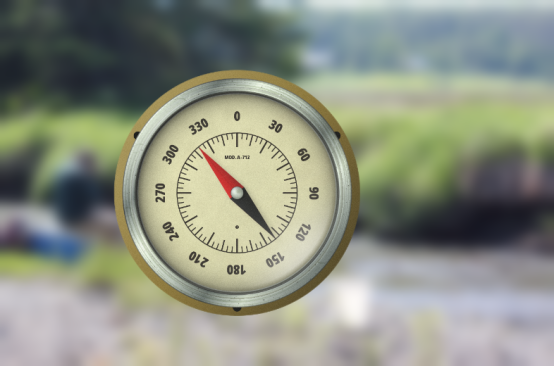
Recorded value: 320 °
